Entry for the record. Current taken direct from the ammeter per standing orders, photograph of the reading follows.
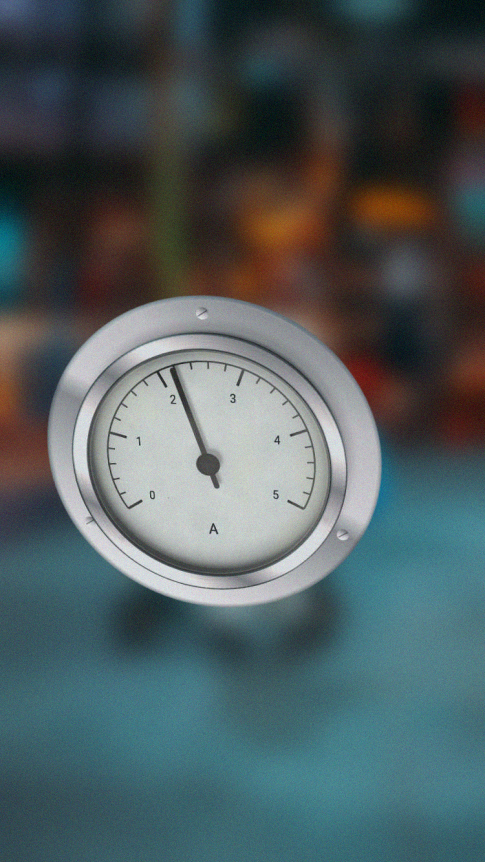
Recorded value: 2.2 A
